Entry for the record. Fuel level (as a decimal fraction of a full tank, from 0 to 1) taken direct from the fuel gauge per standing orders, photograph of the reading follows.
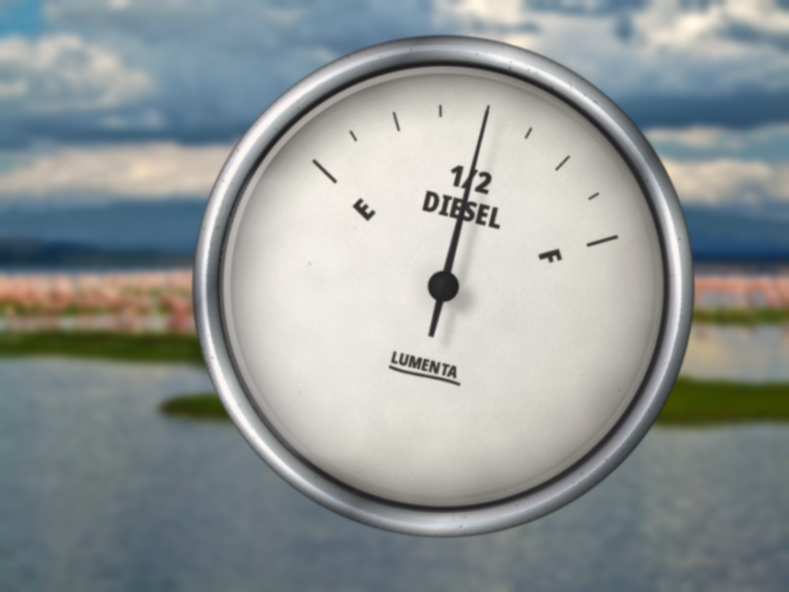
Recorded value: 0.5
